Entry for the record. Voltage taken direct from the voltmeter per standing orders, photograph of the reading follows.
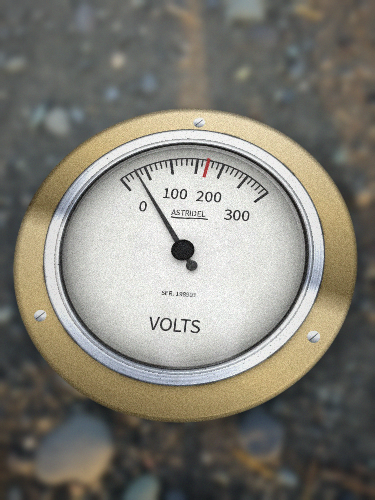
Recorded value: 30 V
